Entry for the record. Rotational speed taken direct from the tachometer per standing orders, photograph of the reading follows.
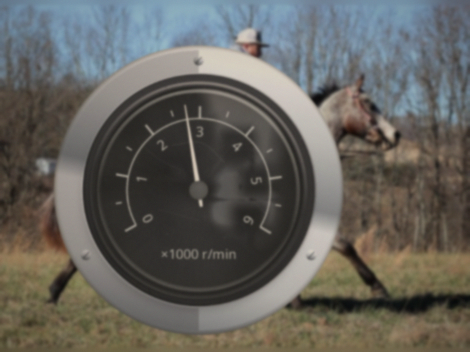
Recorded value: 2750 rpm
